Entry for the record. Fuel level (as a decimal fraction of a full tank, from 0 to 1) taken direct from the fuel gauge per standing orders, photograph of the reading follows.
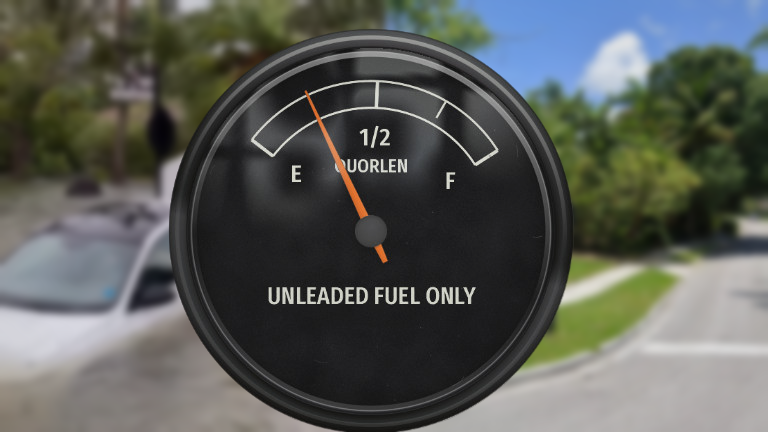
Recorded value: 0.25
